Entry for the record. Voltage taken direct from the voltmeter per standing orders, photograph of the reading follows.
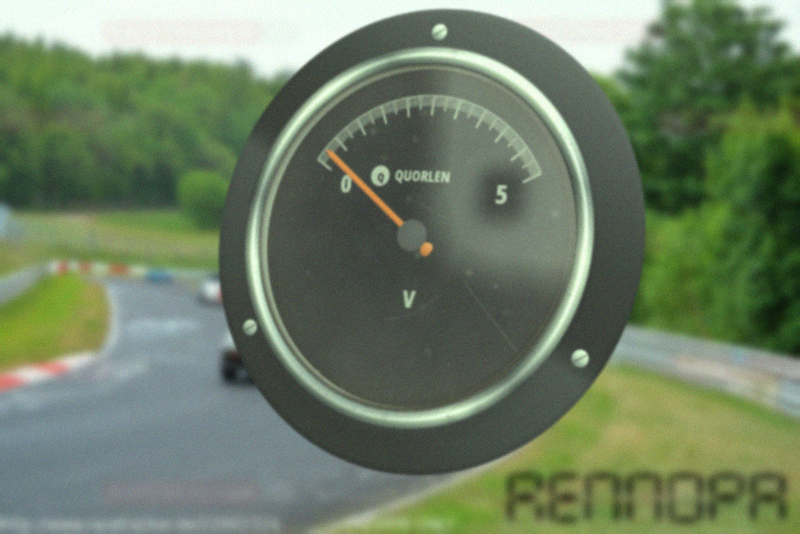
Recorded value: 0.25 V
